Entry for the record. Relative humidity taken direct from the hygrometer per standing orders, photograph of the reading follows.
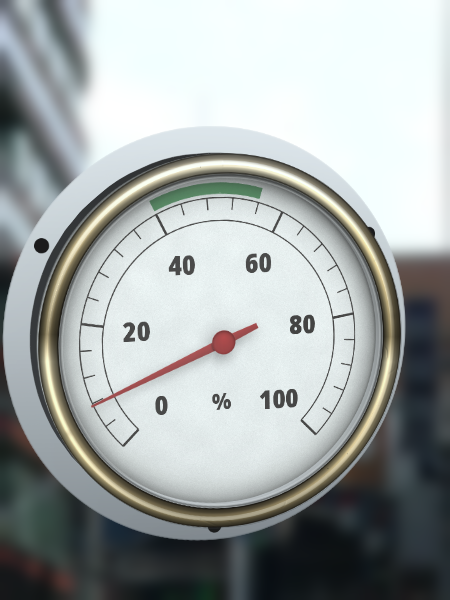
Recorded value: 8 %
